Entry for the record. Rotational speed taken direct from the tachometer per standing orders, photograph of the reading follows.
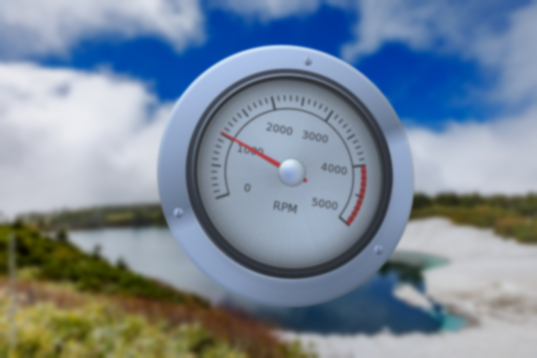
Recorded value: 1000 rpm
